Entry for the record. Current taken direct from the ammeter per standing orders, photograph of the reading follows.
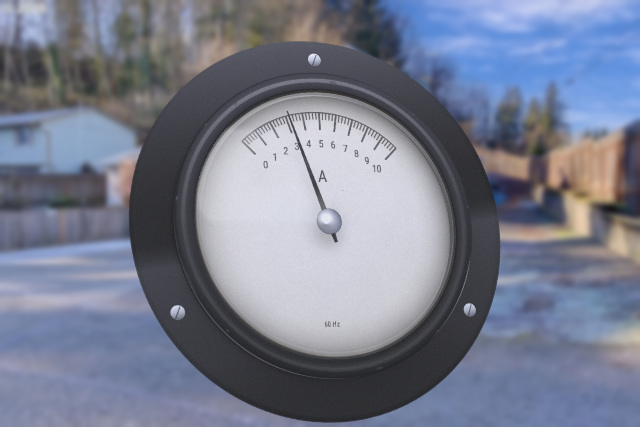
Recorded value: 3 A
